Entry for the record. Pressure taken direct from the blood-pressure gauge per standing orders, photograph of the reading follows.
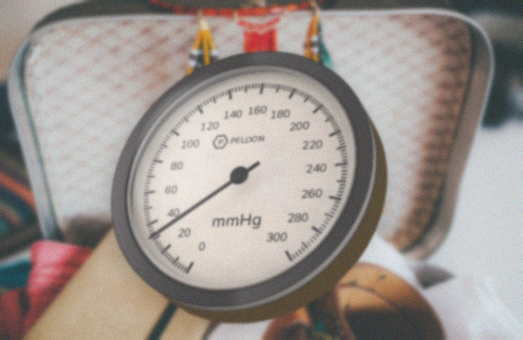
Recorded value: 30 mmHg
